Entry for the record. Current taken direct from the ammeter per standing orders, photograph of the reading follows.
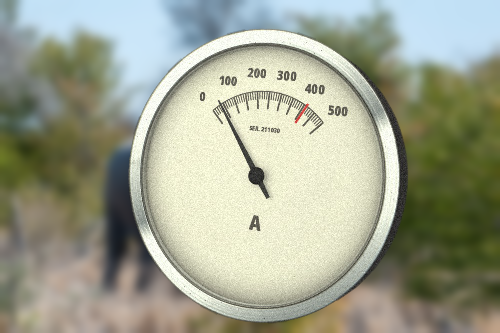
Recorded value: 50 A
